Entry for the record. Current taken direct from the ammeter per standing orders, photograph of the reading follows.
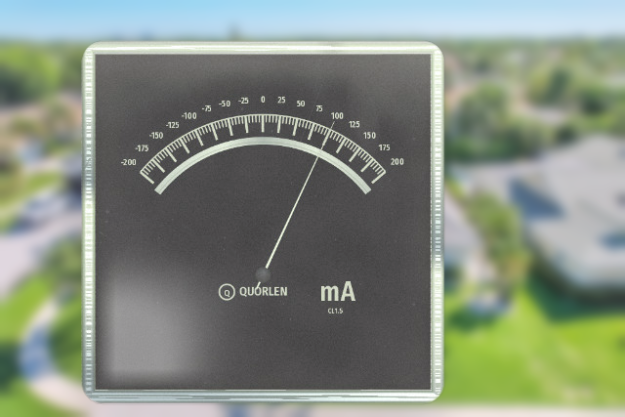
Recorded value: 100 mA
